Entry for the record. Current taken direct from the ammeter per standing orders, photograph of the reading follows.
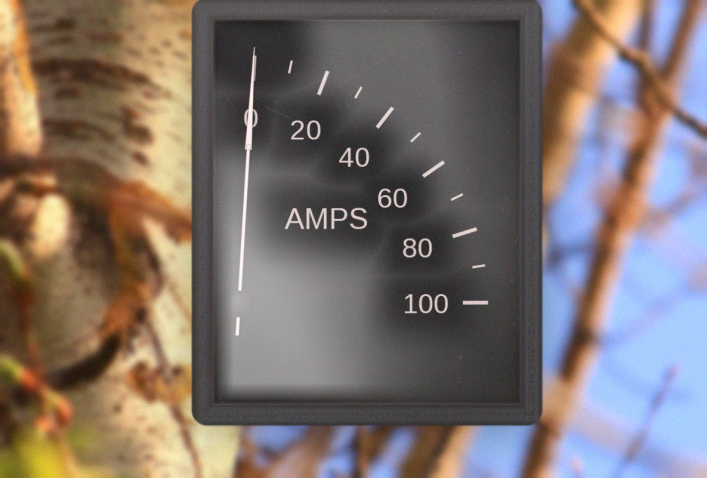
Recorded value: 0 A
